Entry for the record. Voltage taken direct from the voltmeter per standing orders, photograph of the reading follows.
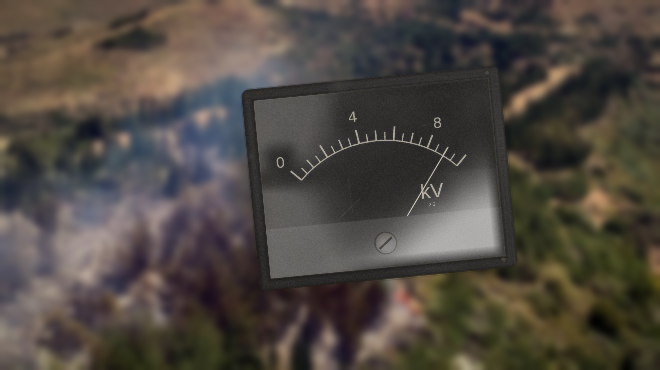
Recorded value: 9 kV
